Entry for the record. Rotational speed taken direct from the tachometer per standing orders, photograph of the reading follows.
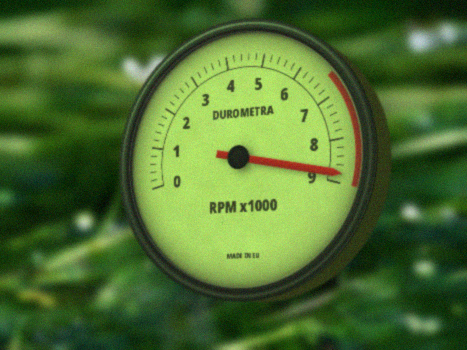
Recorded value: 8800 rpm
